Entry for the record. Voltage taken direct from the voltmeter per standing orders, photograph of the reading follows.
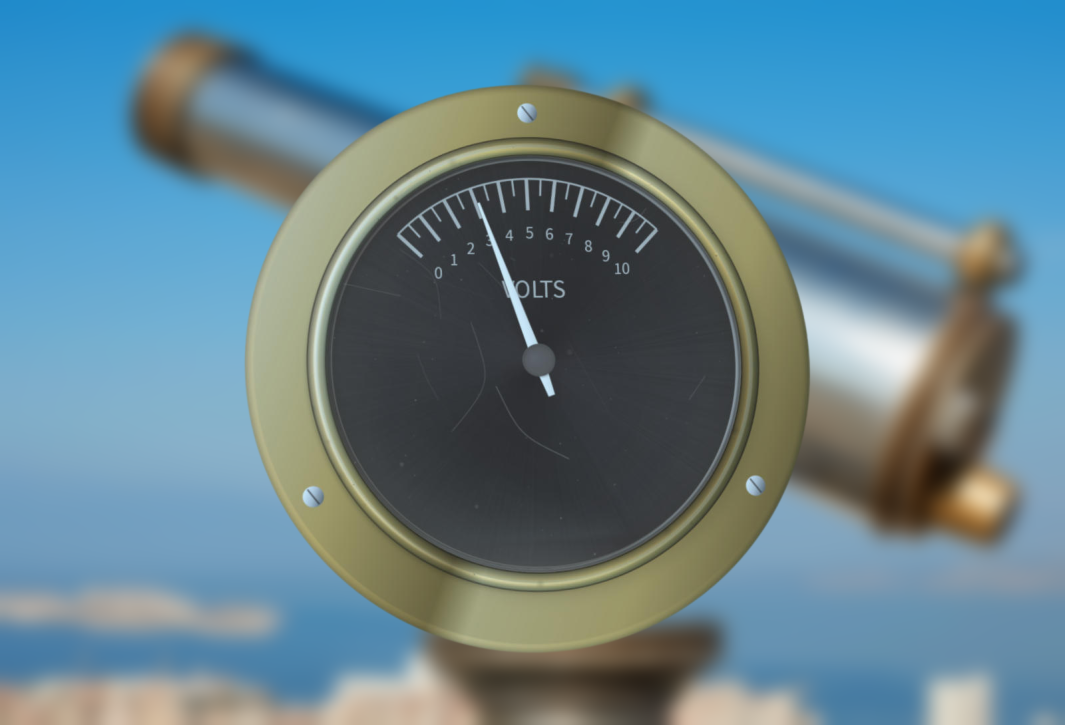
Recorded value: 3 V
